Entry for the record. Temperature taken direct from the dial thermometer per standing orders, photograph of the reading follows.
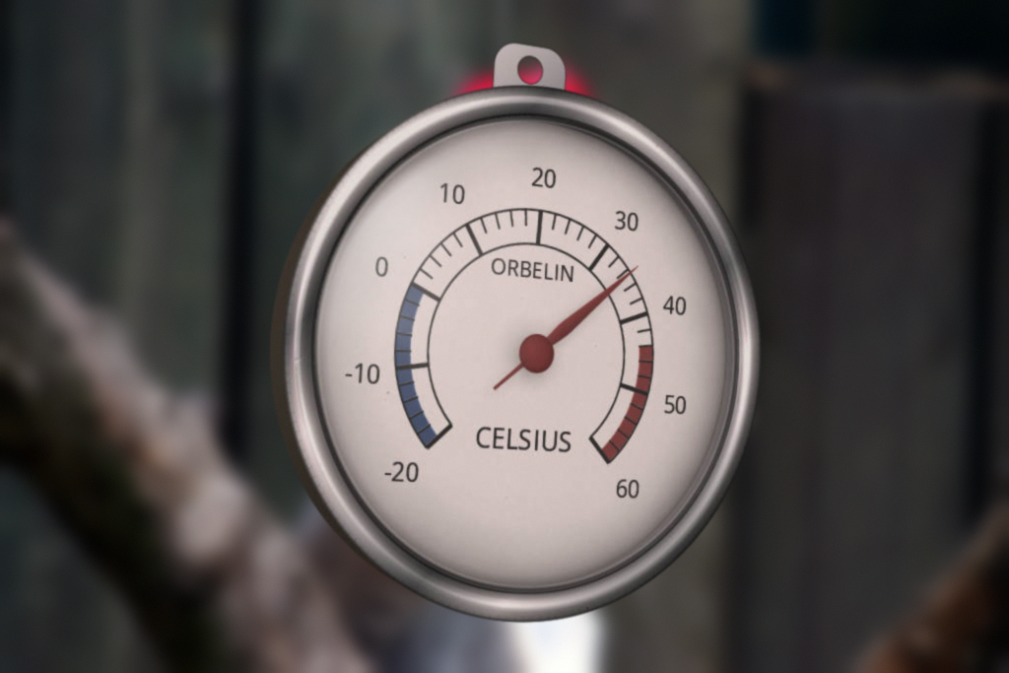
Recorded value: 34 °C
